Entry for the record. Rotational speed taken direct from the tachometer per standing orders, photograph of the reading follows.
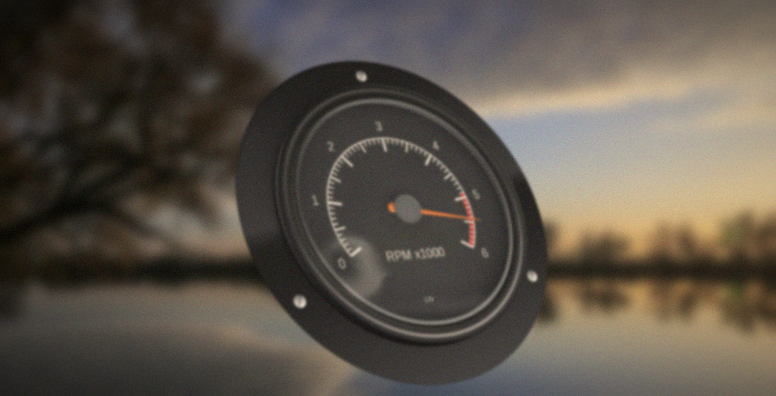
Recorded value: 5500 rpm
